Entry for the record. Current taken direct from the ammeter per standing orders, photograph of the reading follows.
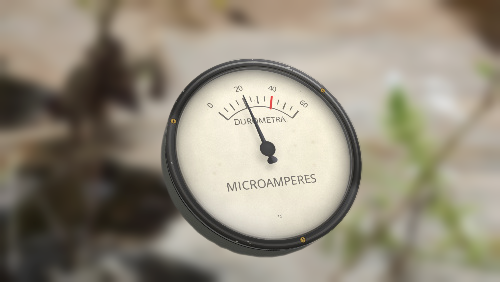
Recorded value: 20 µA
